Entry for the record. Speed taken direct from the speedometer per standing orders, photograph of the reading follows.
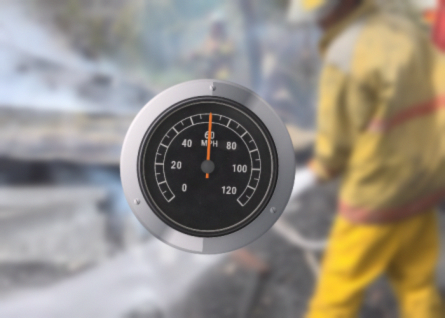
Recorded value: 60 mph
